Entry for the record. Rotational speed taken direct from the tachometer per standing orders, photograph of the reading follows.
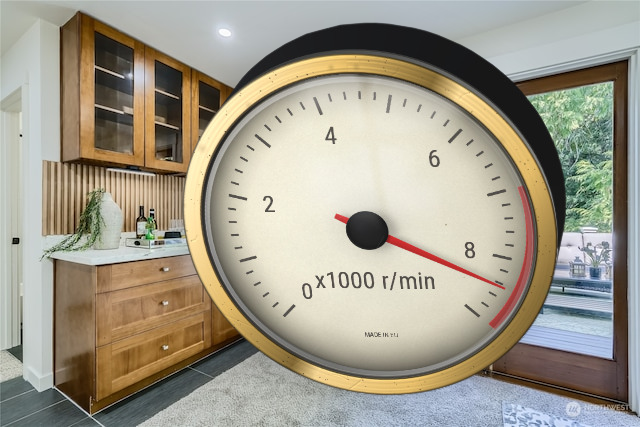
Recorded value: 8400 rpm
